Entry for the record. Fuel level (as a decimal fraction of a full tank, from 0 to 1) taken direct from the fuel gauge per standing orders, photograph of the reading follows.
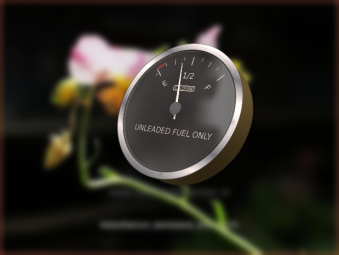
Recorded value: 0.375
